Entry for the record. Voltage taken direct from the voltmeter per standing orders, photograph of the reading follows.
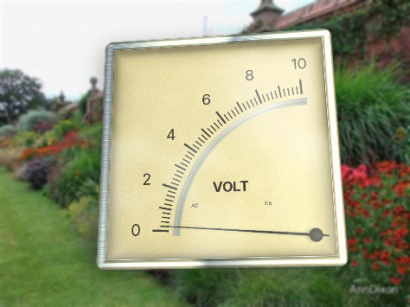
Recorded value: 0.2 V
